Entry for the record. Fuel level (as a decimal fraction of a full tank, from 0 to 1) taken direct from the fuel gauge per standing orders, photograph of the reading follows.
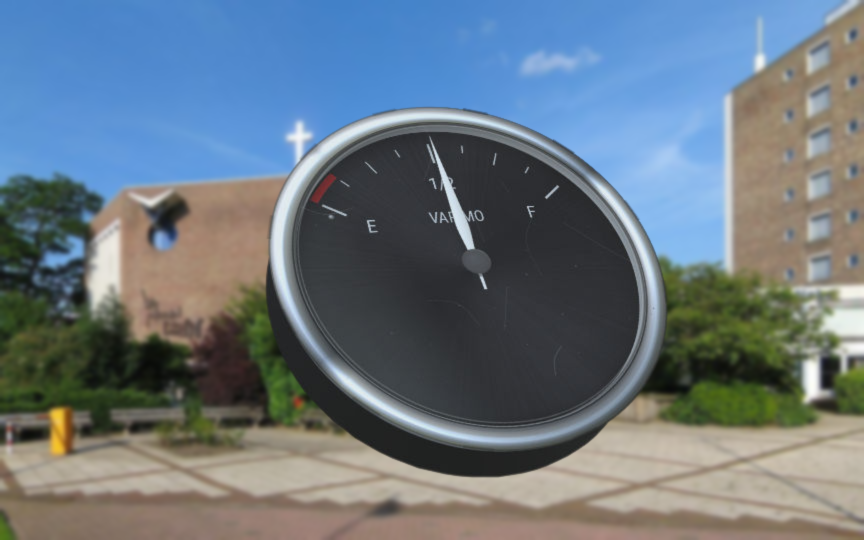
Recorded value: 0.5
